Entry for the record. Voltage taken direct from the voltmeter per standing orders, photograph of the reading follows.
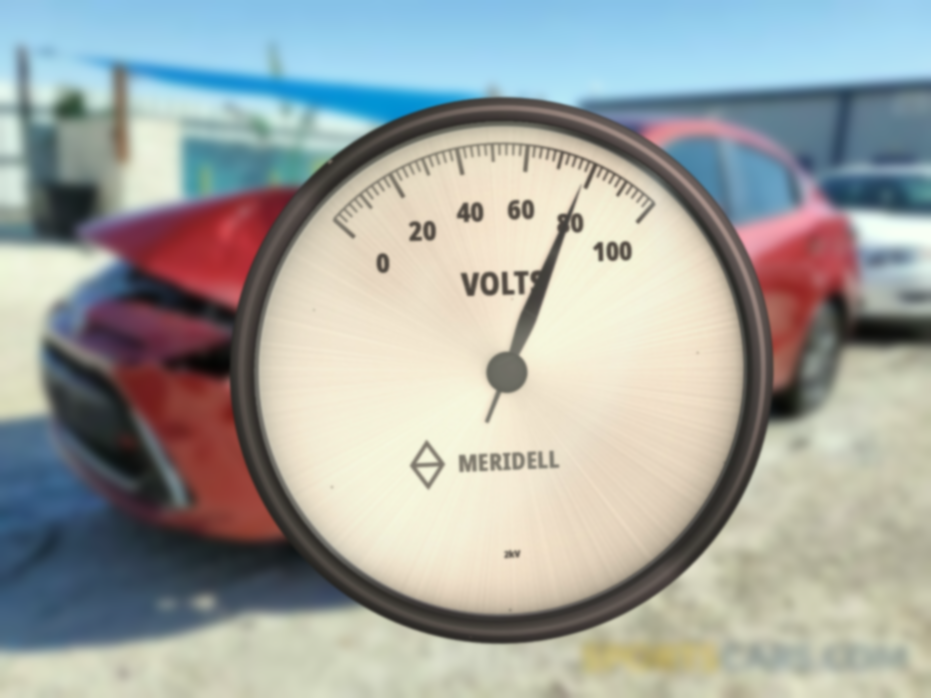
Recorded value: 78 V
